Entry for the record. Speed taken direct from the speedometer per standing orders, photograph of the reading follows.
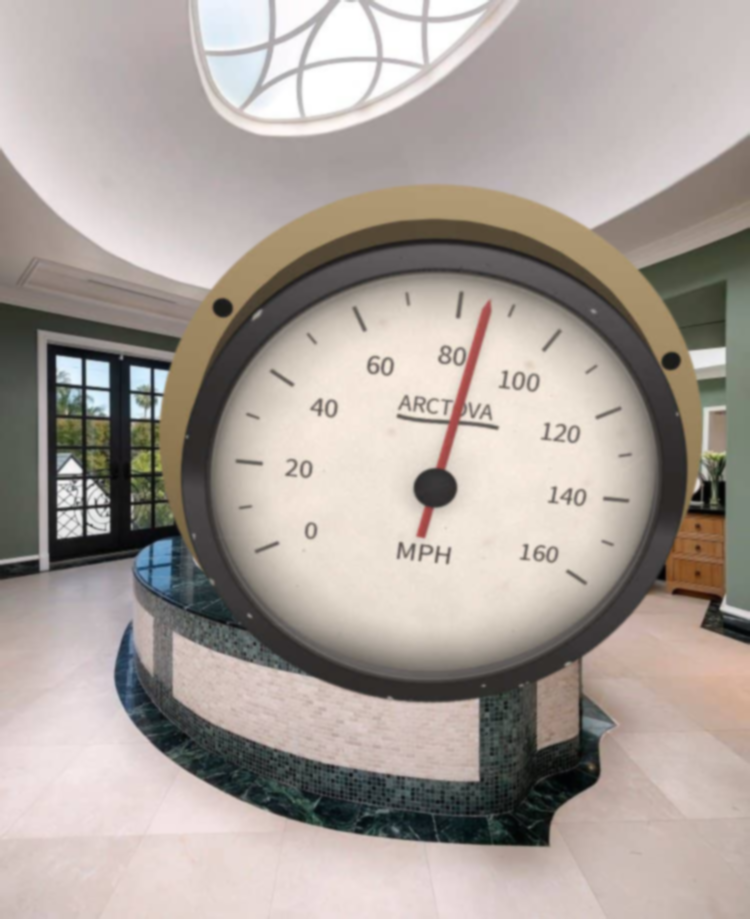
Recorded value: 85 mph
